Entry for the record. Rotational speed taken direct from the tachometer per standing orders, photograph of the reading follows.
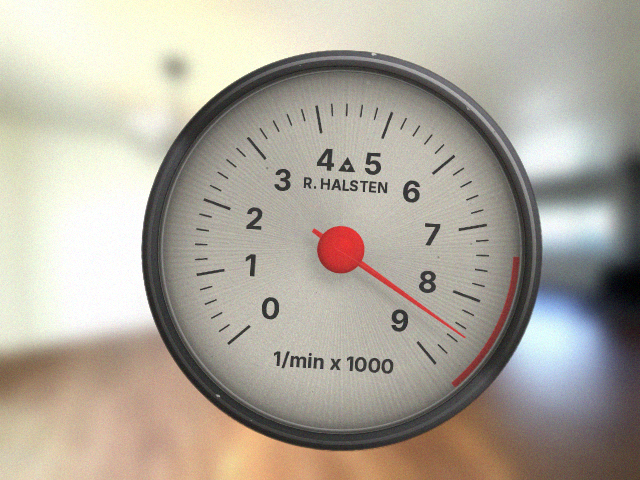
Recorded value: 8500 rpm
